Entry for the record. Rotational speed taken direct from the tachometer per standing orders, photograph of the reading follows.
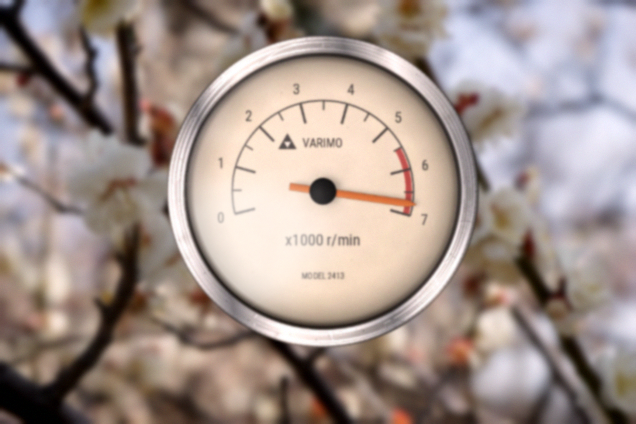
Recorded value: 6750 rpm
